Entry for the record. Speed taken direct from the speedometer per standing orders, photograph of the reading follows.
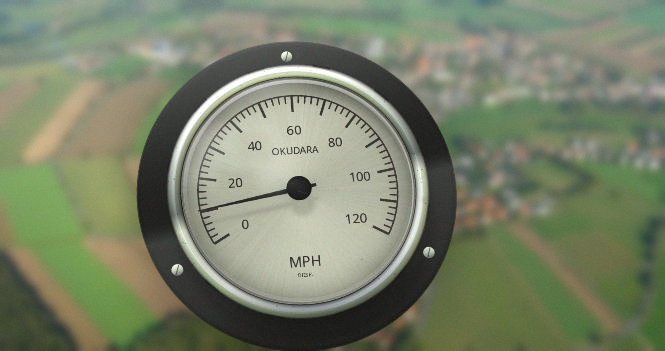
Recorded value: 10 mph
